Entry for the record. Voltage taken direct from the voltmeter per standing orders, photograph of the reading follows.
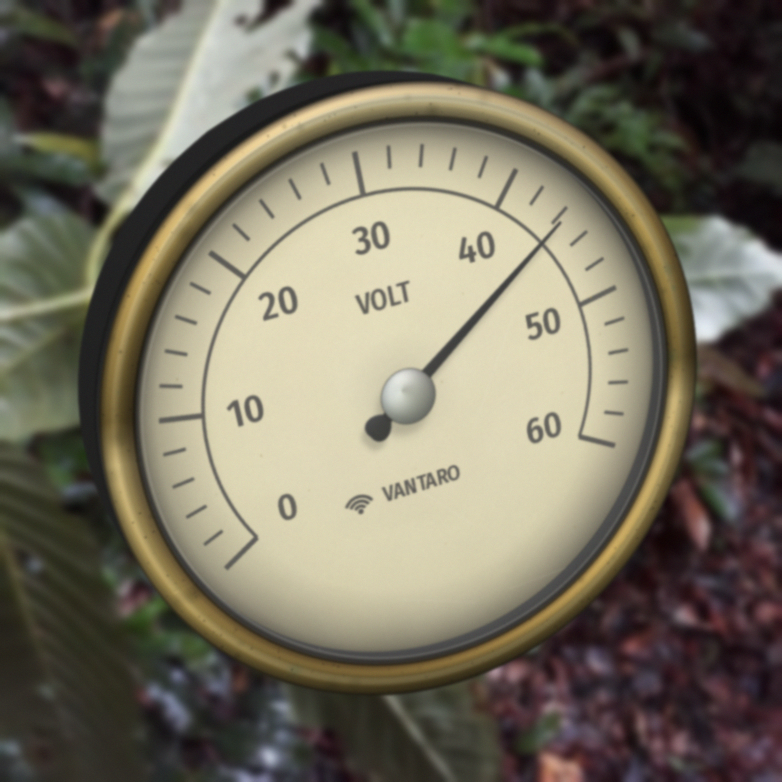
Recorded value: 44 V
